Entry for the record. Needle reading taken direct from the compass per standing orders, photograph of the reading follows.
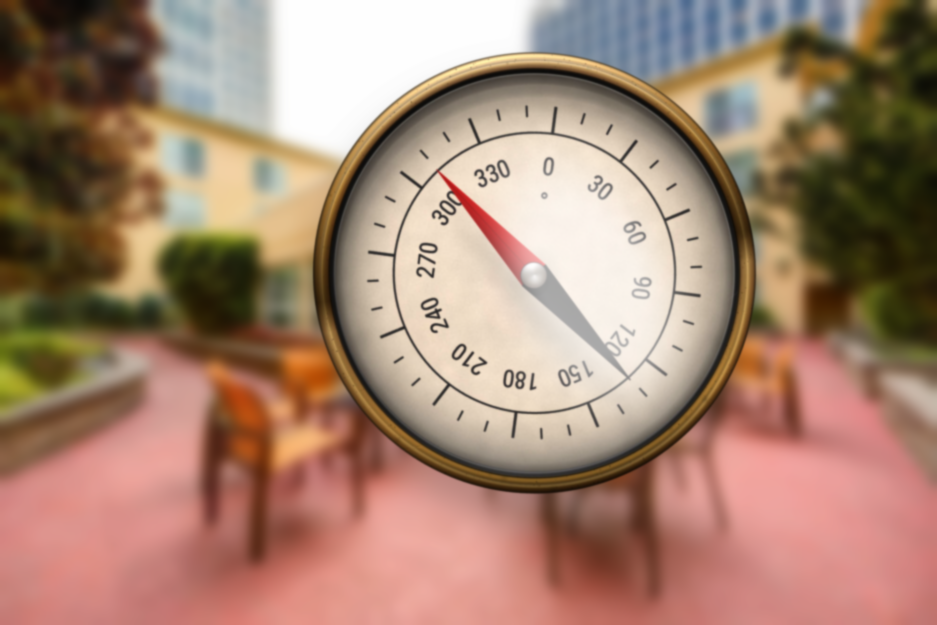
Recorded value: 310 °
